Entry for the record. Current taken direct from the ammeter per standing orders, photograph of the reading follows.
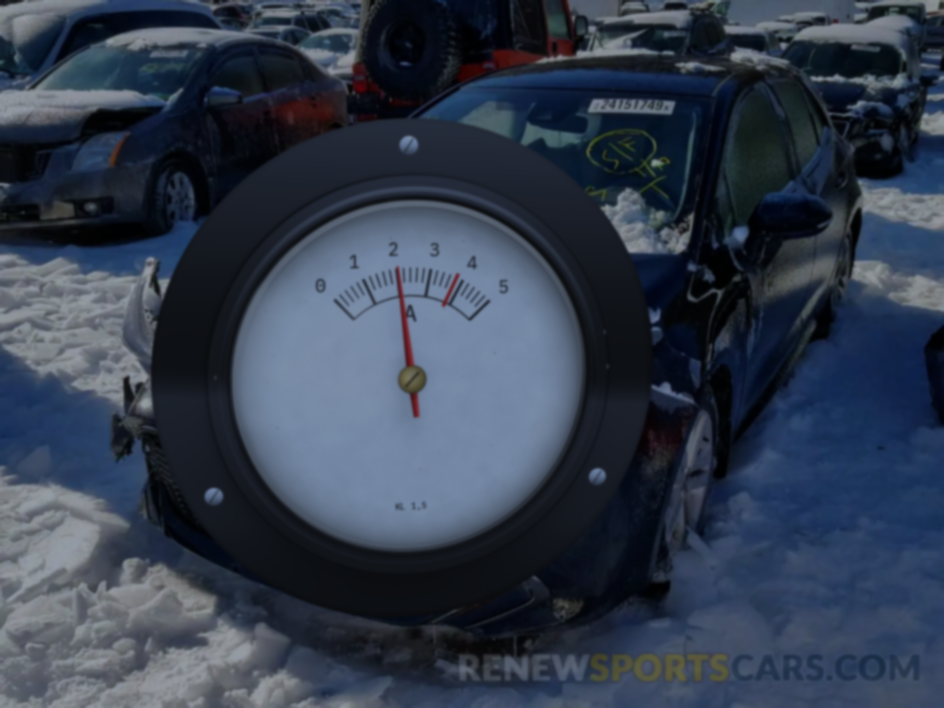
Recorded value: 2 A
